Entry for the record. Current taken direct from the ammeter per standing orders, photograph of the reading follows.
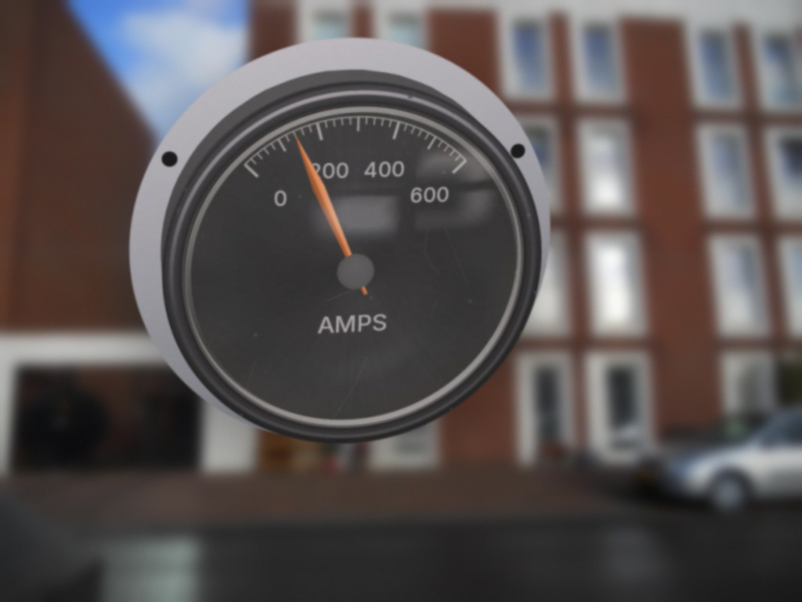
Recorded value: 140 A
